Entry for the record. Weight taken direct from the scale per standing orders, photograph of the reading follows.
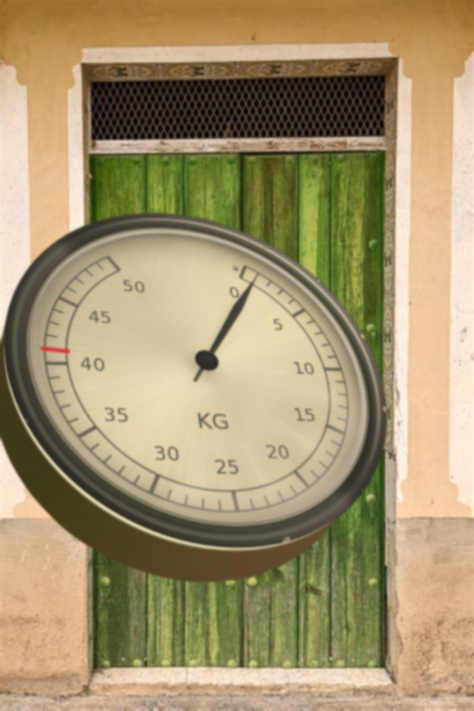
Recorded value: 1 kg
